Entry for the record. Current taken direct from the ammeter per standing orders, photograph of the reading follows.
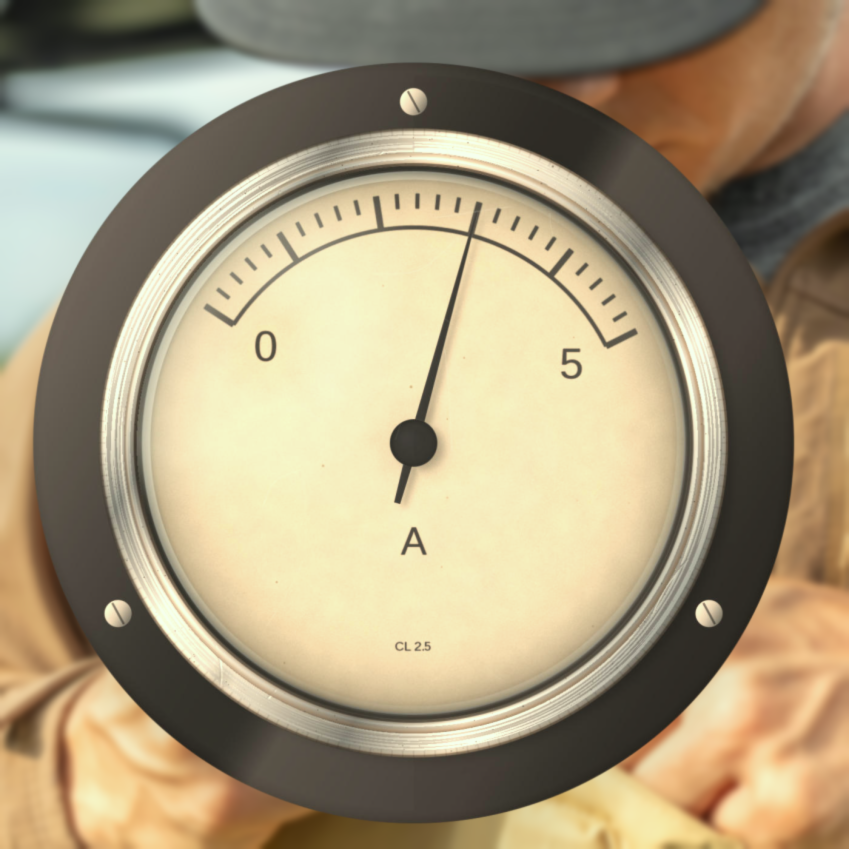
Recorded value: 3 A
